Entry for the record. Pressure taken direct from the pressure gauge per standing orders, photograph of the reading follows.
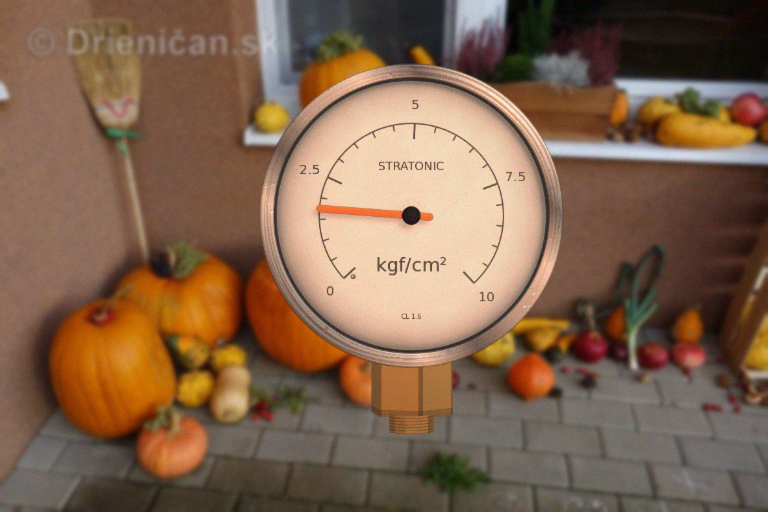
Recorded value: 1.75 kg/cm²
